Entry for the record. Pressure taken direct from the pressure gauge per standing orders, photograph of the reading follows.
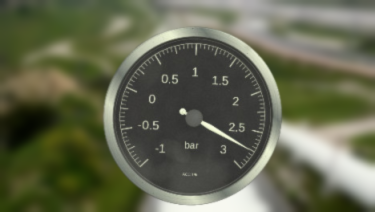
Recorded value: 2.75 bar
